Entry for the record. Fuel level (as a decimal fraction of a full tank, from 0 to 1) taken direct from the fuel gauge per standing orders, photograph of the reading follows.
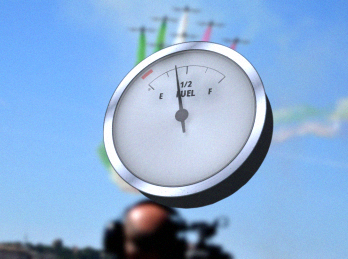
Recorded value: 0.375
